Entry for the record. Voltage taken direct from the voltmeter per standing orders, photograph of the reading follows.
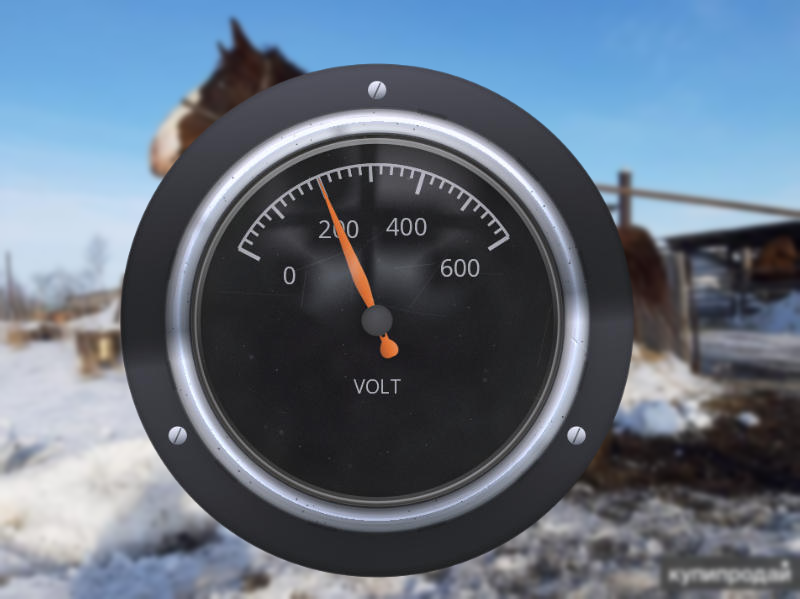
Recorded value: 200 V
